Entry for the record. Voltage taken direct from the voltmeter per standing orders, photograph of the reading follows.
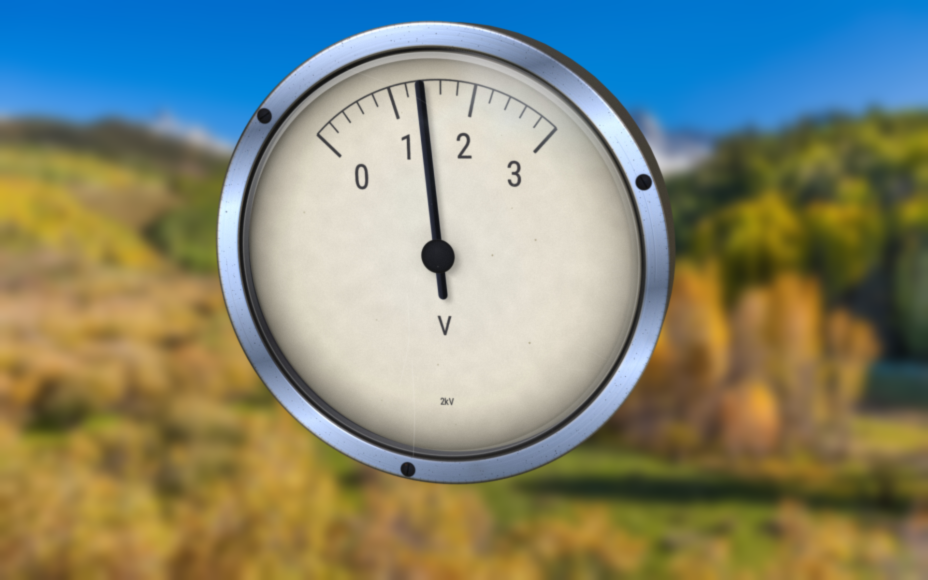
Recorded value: 1.4 V
